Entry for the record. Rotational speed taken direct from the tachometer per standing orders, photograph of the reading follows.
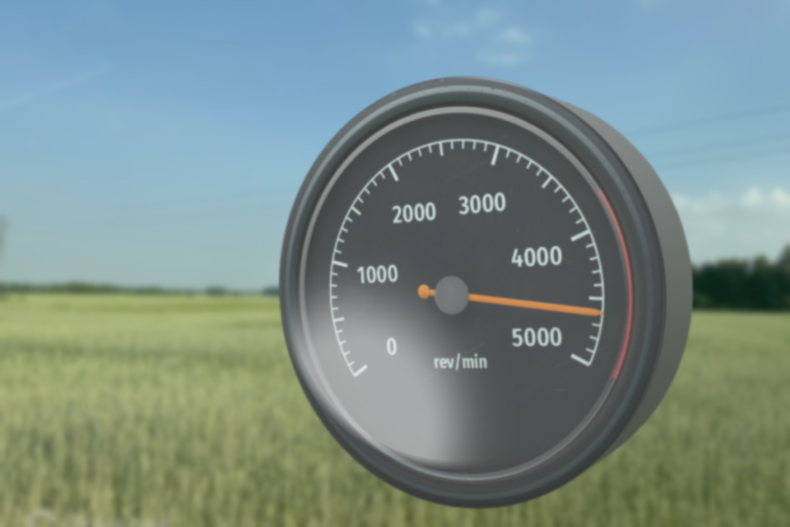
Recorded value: 4600 rpm
